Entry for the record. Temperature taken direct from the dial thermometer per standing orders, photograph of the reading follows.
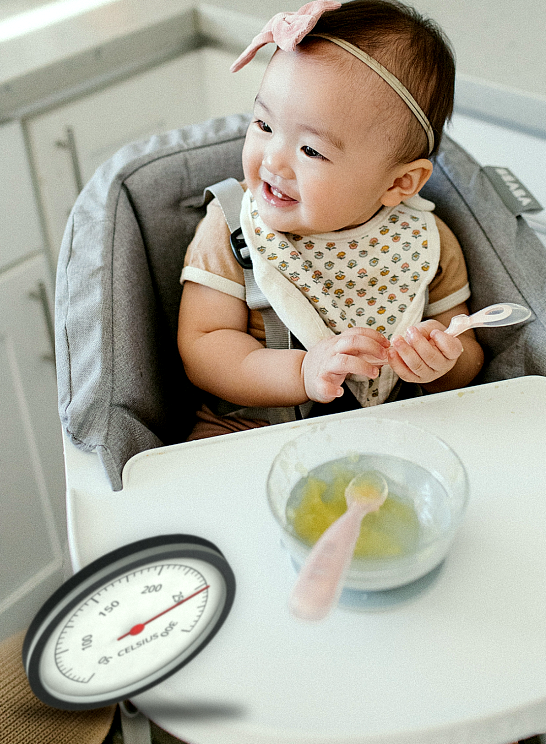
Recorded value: 250 °C
